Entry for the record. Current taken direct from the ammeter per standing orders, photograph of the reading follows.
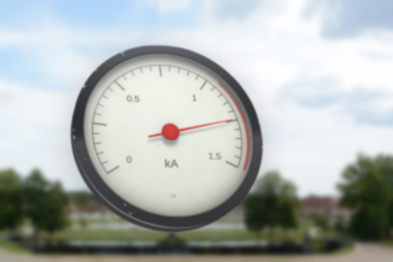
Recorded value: 1.25 kA
